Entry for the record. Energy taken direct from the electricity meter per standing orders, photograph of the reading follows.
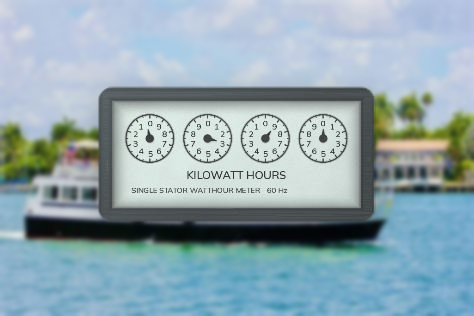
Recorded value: 290 kWh
